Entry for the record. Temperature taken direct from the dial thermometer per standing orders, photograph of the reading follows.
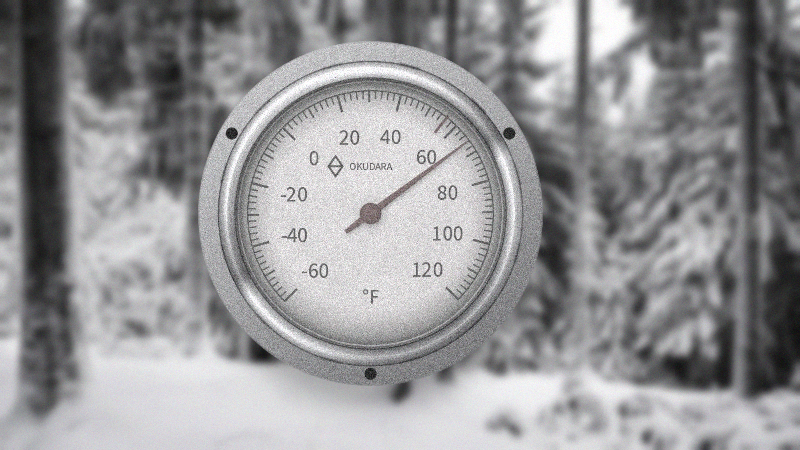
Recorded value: 66 °F
